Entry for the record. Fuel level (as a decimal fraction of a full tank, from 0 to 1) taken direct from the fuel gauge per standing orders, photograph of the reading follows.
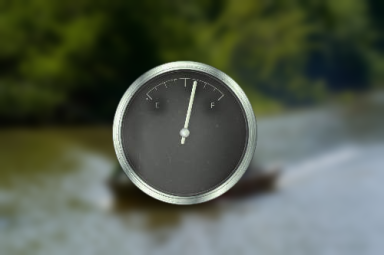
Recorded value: 0.625
